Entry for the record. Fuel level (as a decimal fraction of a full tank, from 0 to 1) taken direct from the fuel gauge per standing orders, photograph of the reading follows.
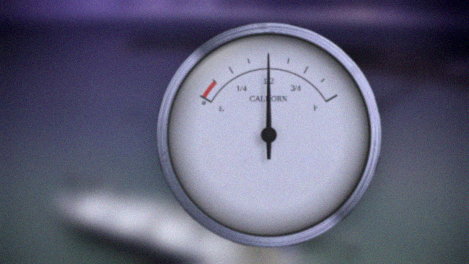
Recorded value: 0.5
